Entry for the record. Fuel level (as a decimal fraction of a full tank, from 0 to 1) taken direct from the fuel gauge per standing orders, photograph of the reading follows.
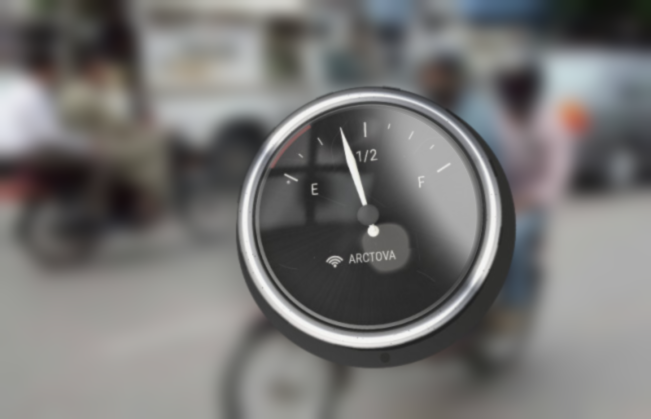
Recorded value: 0.375
